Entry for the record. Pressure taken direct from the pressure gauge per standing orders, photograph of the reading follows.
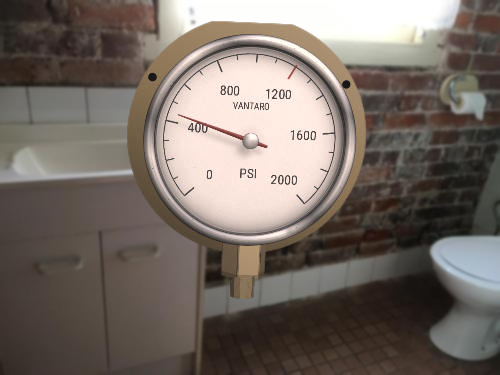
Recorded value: 450 psi
